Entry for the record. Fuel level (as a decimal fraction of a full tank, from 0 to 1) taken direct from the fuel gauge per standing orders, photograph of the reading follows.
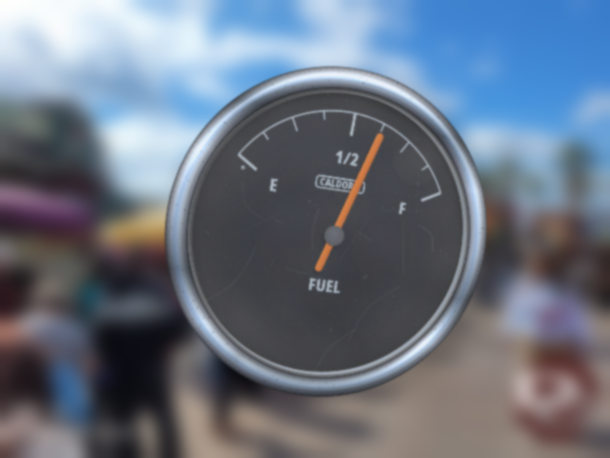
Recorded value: 0.625
